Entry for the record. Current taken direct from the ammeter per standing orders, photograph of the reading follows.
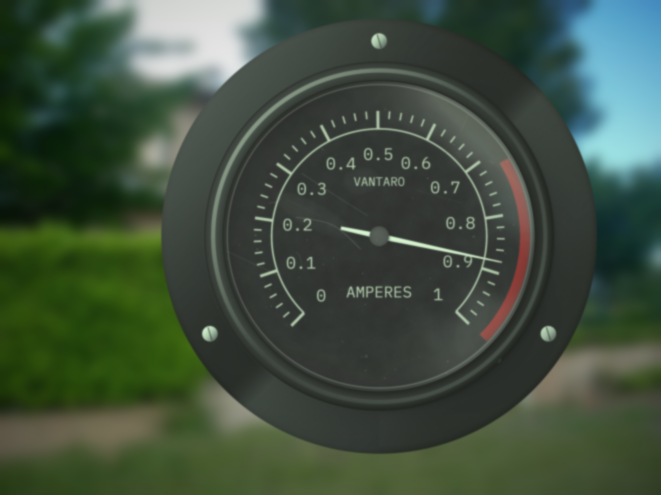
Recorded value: 0.88 A
